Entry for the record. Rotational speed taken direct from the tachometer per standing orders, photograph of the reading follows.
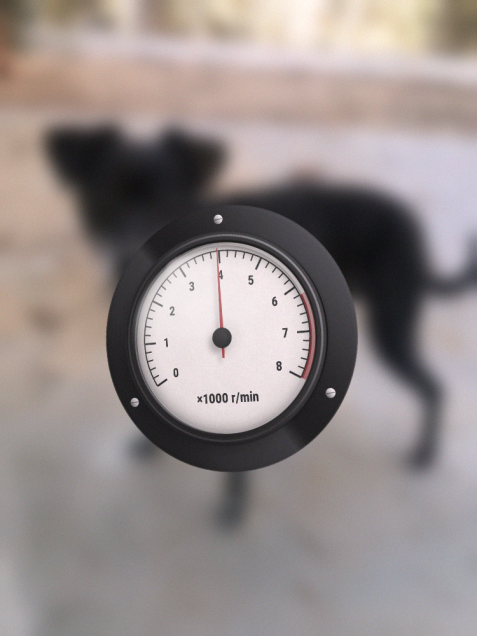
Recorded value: 4000 rpm
